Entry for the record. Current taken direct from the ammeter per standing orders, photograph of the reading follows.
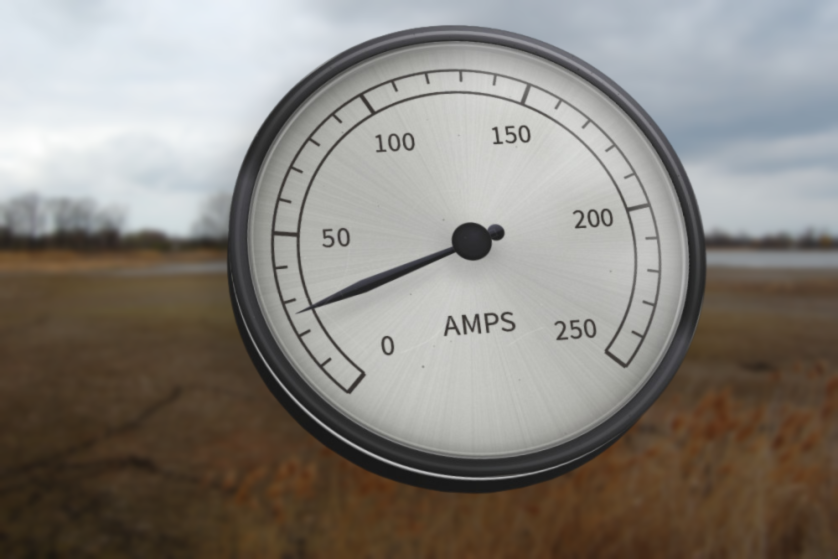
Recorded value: 25 A
